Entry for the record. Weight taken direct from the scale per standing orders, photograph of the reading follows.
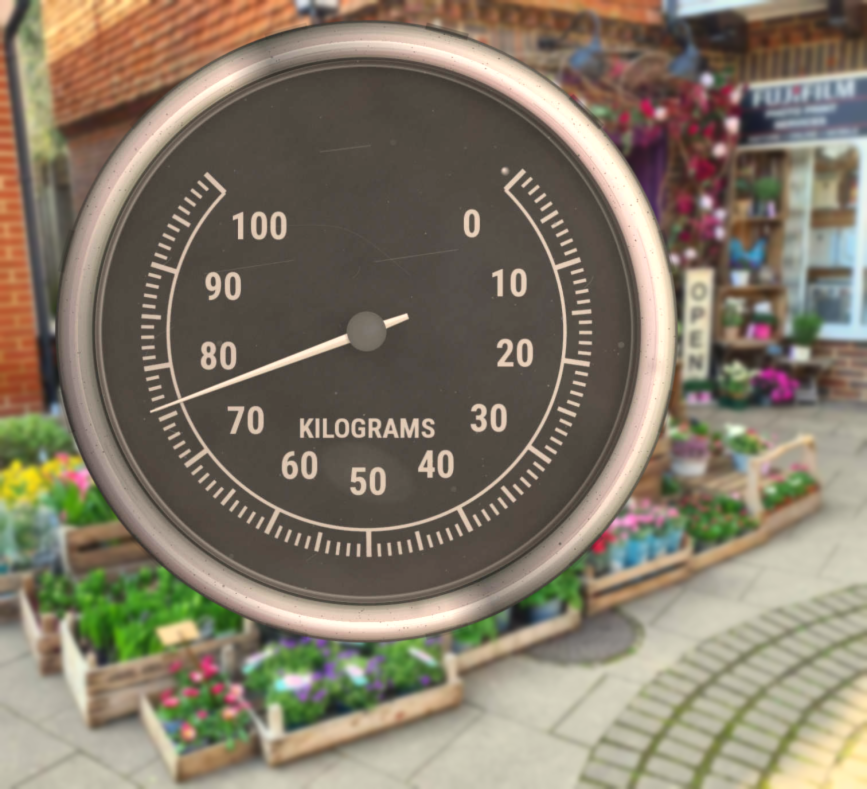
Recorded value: 76 kg
